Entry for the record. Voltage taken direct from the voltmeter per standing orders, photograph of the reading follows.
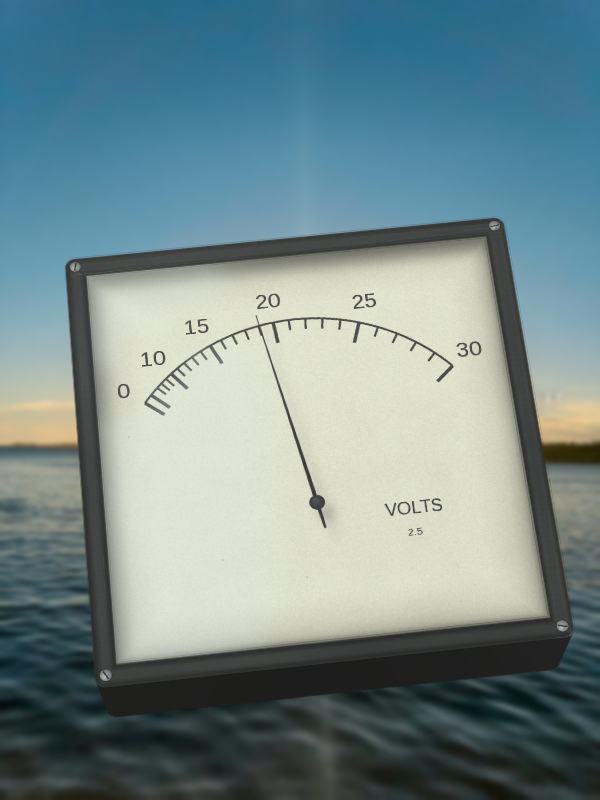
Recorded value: 19 V
